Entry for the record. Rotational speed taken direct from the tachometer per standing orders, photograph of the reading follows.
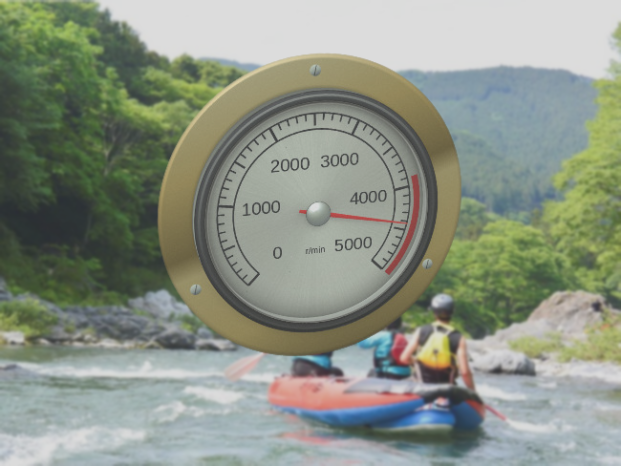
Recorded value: 4400 rpm
